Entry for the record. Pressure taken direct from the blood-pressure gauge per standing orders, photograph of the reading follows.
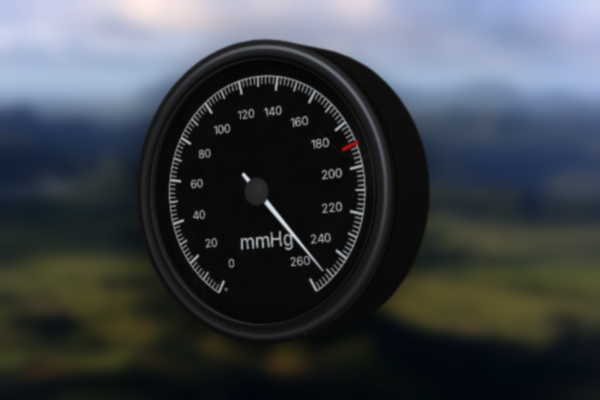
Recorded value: 250 mmHg
